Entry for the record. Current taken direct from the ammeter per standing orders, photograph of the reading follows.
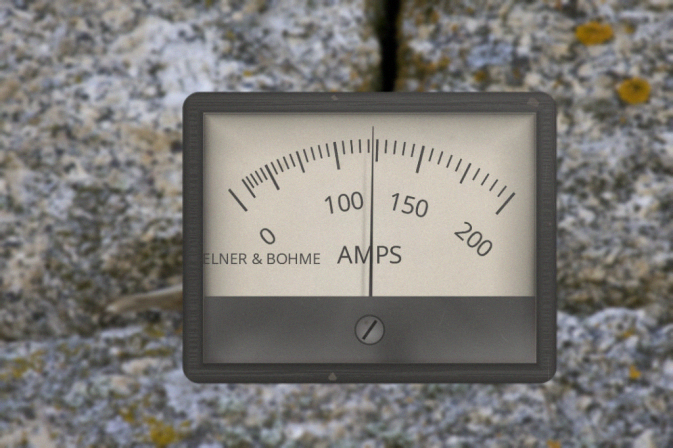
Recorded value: 122.5 A
